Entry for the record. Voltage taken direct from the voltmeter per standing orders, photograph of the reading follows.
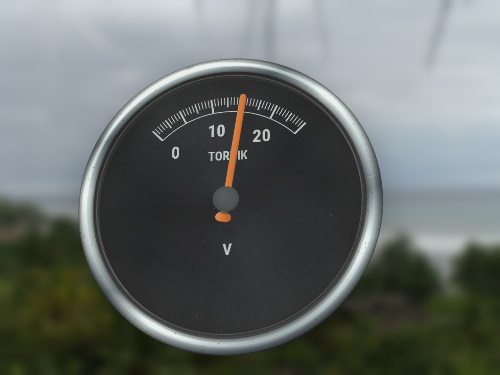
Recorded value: 15 V
